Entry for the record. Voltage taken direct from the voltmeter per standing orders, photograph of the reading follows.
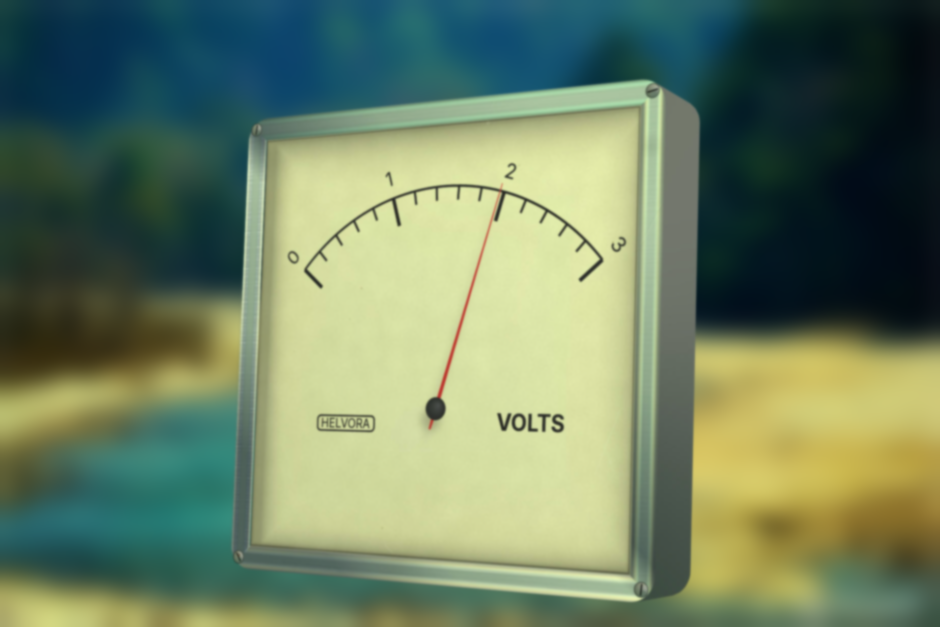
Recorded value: 2 V
